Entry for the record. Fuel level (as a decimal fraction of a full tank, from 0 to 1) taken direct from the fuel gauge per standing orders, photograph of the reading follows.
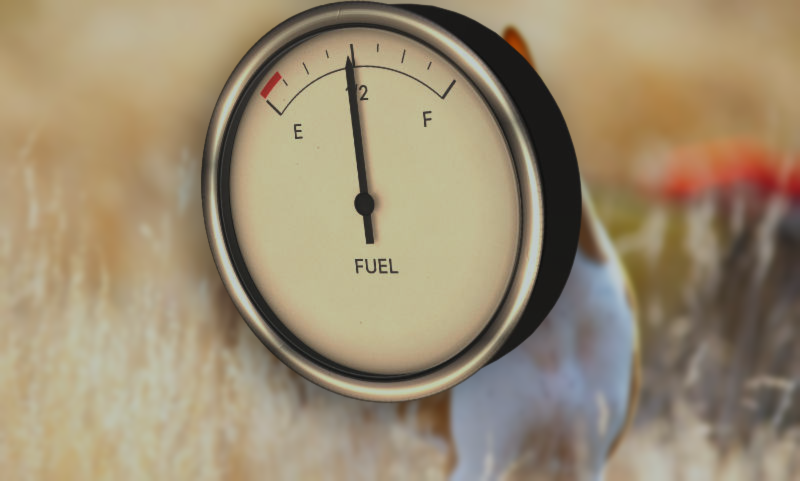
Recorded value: 0.5
